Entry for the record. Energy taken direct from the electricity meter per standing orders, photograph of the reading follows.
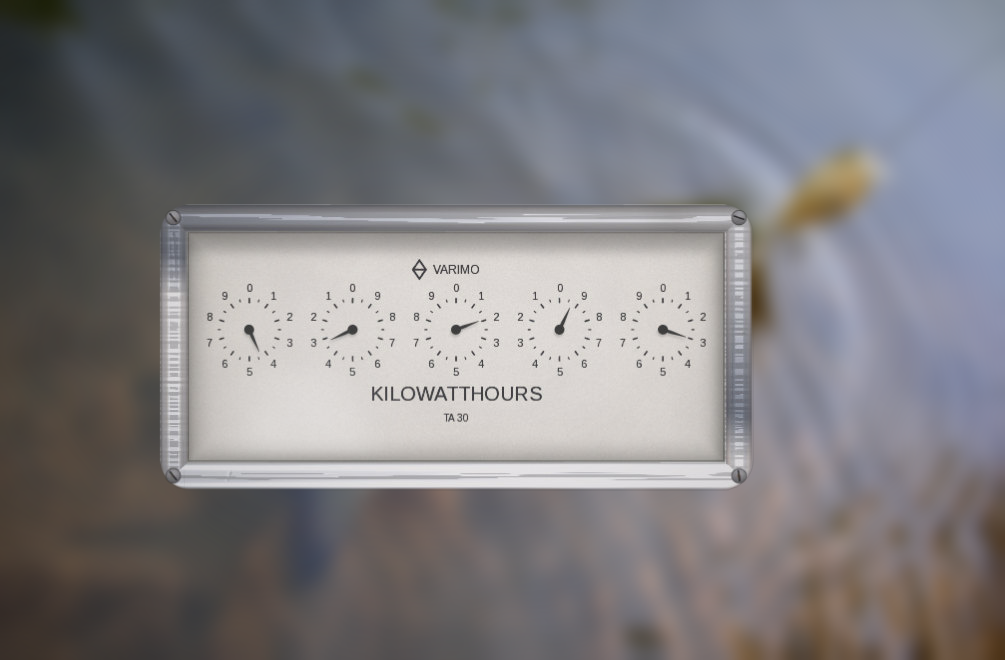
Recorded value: 43193 kWh
